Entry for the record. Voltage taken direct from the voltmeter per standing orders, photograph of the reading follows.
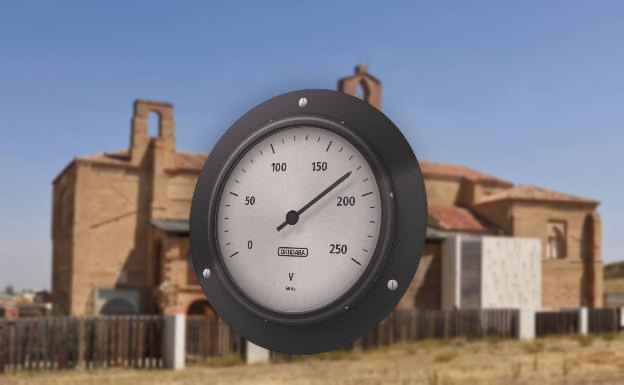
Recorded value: 180 V
